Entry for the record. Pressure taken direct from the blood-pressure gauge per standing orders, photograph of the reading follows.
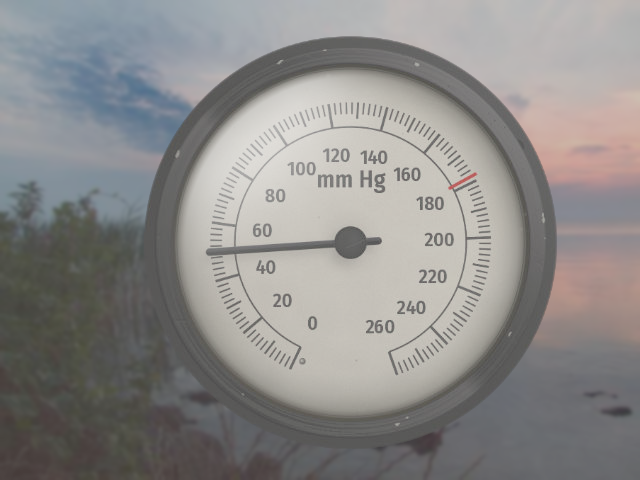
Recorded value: 50 mmHg
